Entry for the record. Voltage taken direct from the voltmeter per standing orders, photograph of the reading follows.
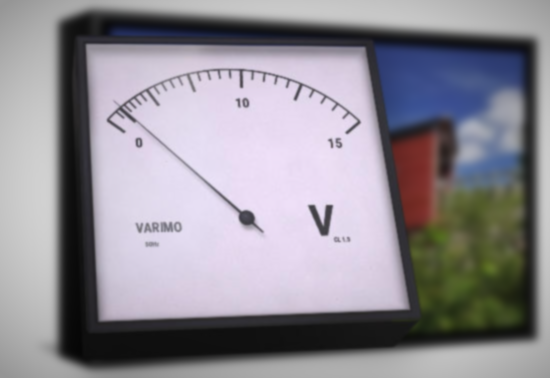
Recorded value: 2.5 V
